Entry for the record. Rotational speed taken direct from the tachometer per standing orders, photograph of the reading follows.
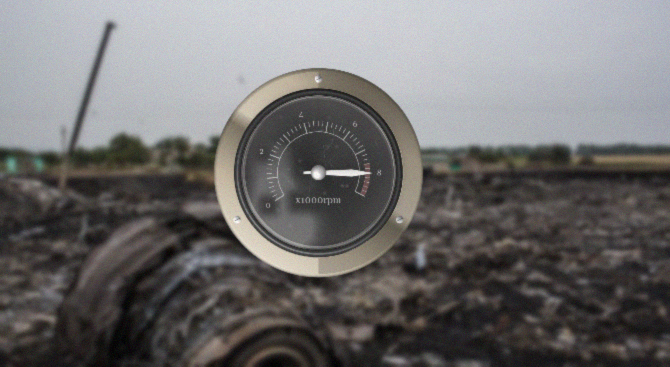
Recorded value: 8000 rpm
